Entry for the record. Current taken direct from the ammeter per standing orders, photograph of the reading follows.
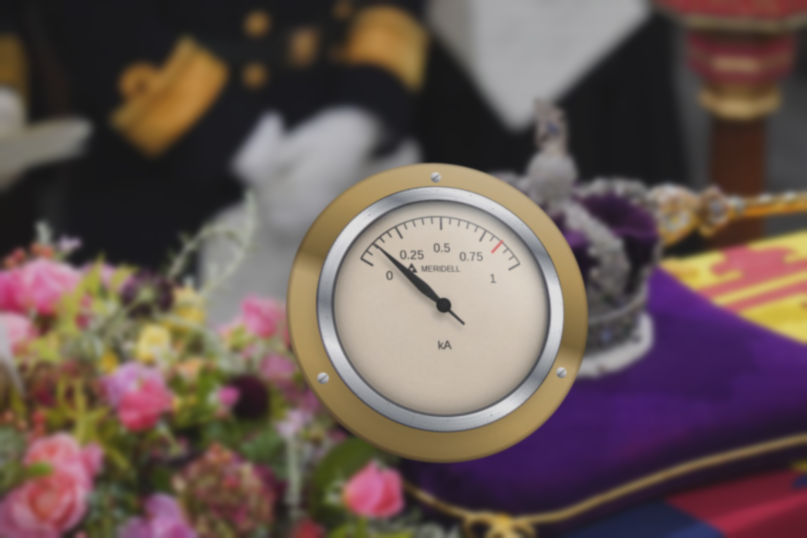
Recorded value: 0.1 kA
